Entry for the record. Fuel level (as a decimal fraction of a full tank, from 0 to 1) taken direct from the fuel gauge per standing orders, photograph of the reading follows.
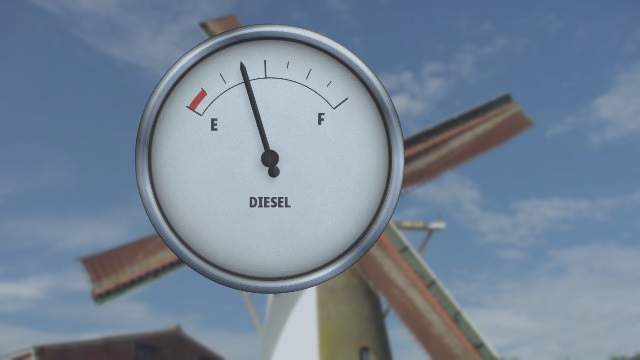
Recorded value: 0.375
